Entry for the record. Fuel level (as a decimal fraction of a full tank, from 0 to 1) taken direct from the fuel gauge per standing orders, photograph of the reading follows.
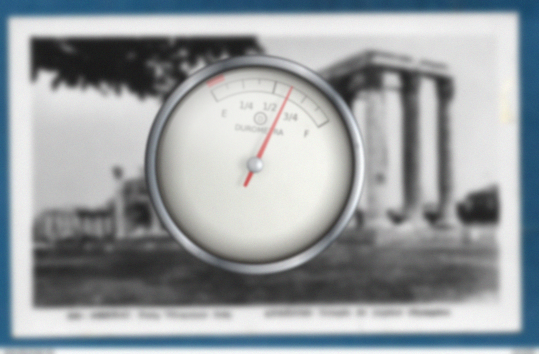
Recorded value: 0.625
